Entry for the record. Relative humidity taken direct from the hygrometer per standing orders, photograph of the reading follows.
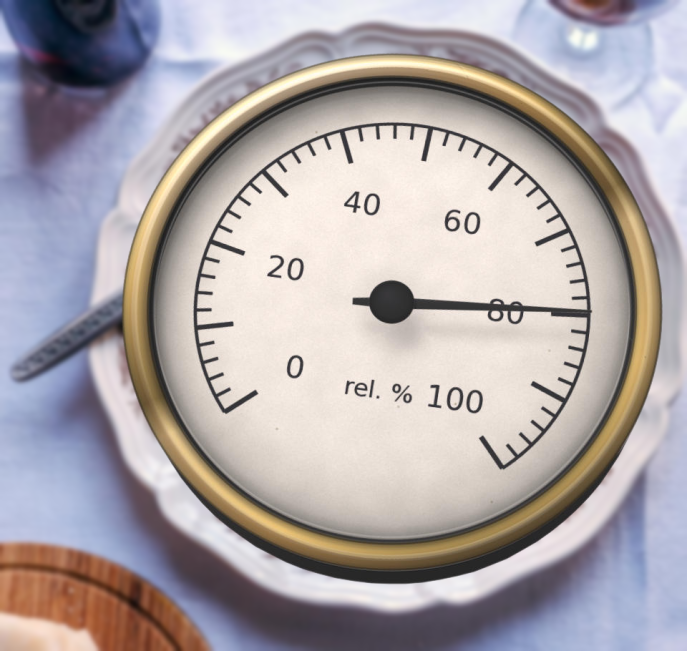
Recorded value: 80 %
